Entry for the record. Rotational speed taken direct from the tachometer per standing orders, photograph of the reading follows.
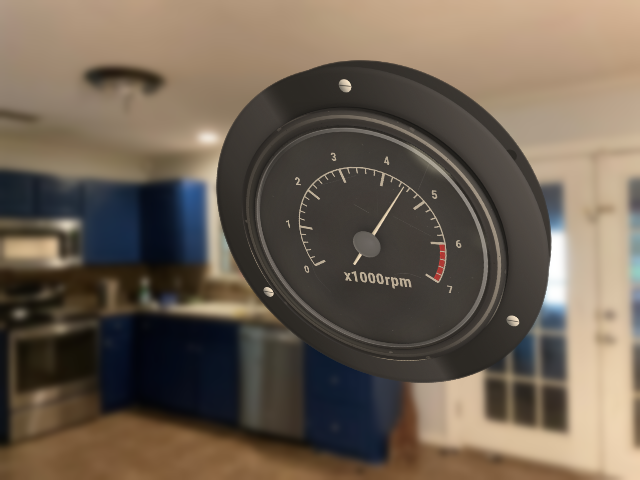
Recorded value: 4500 rpm
